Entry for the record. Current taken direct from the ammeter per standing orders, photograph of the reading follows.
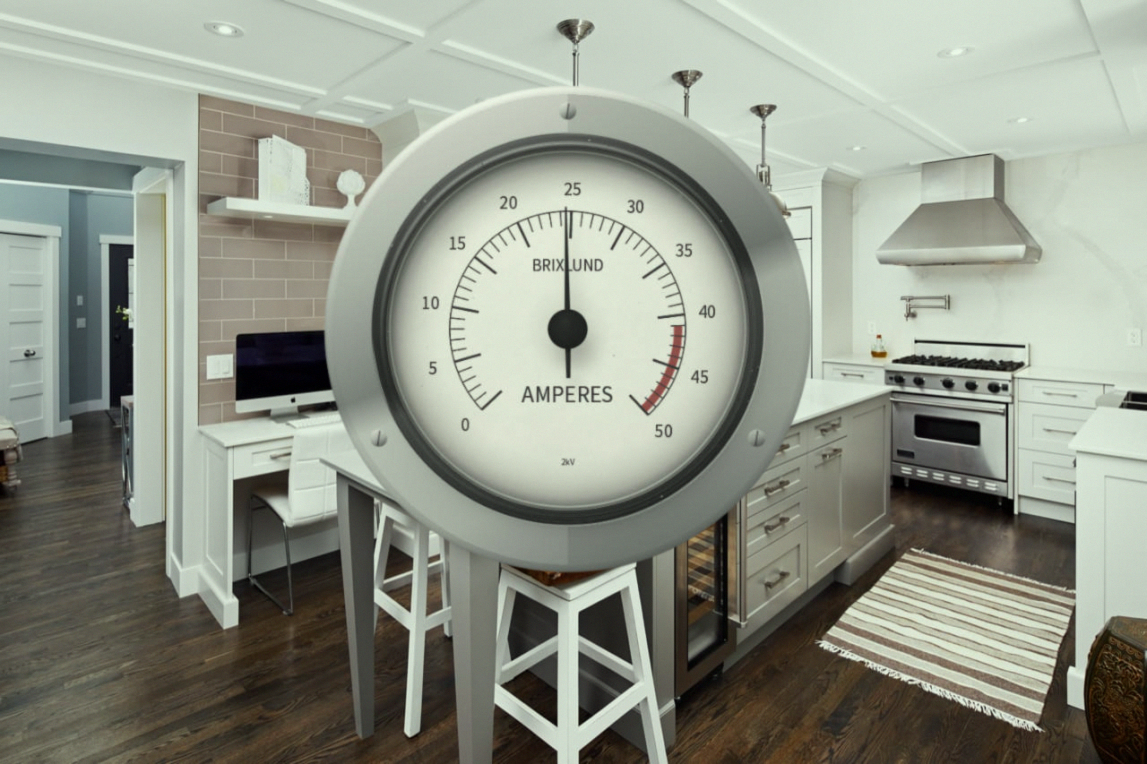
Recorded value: 24.5 A
